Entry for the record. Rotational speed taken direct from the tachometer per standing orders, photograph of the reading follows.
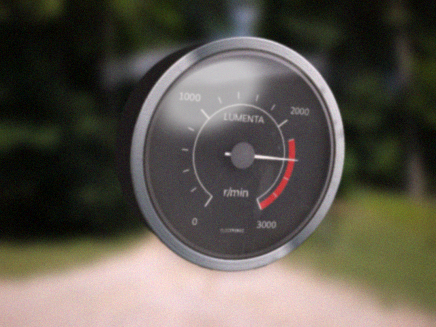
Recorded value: 2400 rpm
